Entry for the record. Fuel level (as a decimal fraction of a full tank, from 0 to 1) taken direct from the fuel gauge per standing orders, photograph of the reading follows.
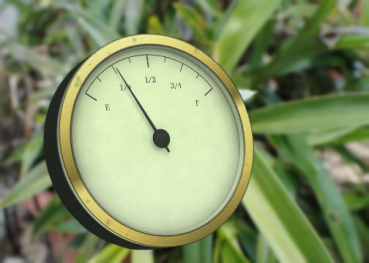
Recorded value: 0.25
